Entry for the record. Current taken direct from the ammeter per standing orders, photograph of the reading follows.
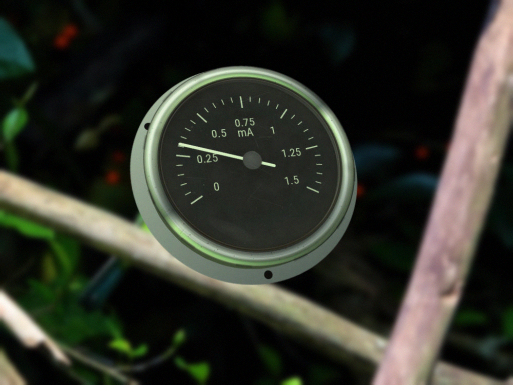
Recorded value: 0.3 mA
